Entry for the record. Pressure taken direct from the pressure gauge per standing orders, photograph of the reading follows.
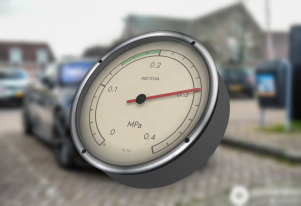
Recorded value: 0.3 MPa
